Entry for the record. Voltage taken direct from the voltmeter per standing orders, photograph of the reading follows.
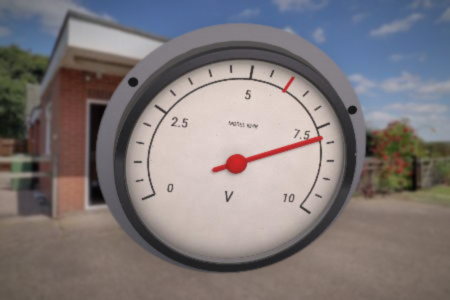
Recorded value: 7.75 V
